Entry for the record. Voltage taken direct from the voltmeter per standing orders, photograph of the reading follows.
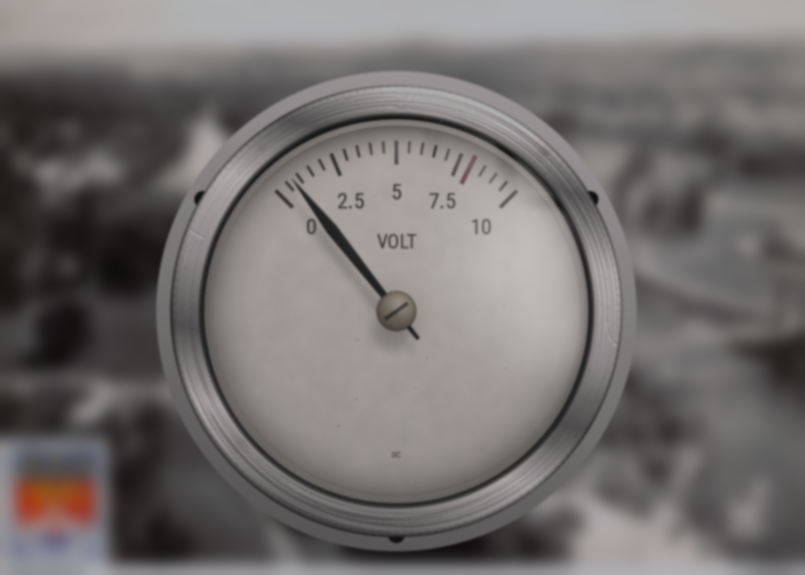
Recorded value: 0.75 V
